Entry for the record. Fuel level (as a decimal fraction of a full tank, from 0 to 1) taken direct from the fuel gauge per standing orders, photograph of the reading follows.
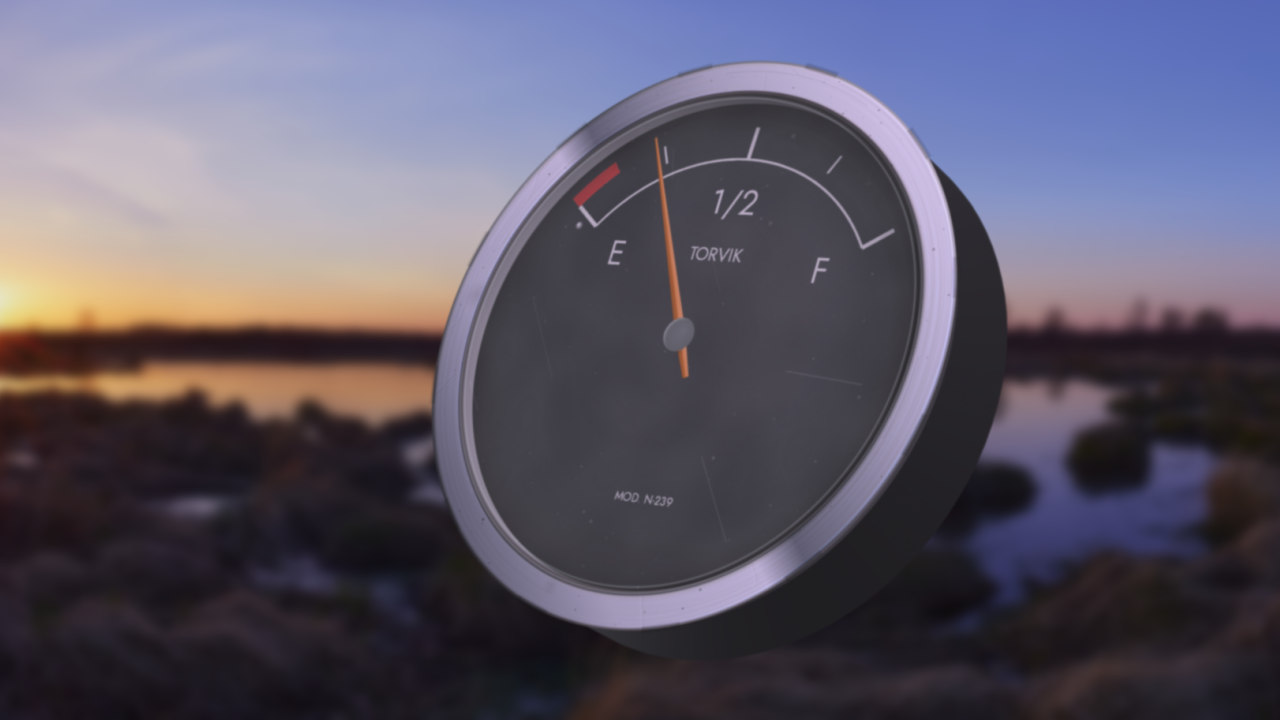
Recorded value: 0.25
